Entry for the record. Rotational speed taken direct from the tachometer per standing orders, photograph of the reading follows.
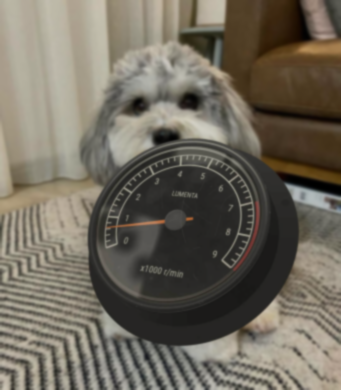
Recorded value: 600 rpm
